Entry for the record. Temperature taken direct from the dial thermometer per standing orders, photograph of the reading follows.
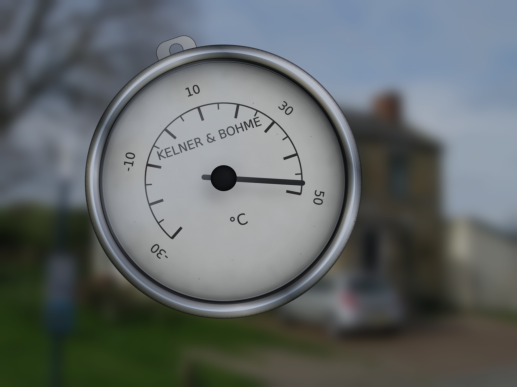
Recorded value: 47.5 °C
